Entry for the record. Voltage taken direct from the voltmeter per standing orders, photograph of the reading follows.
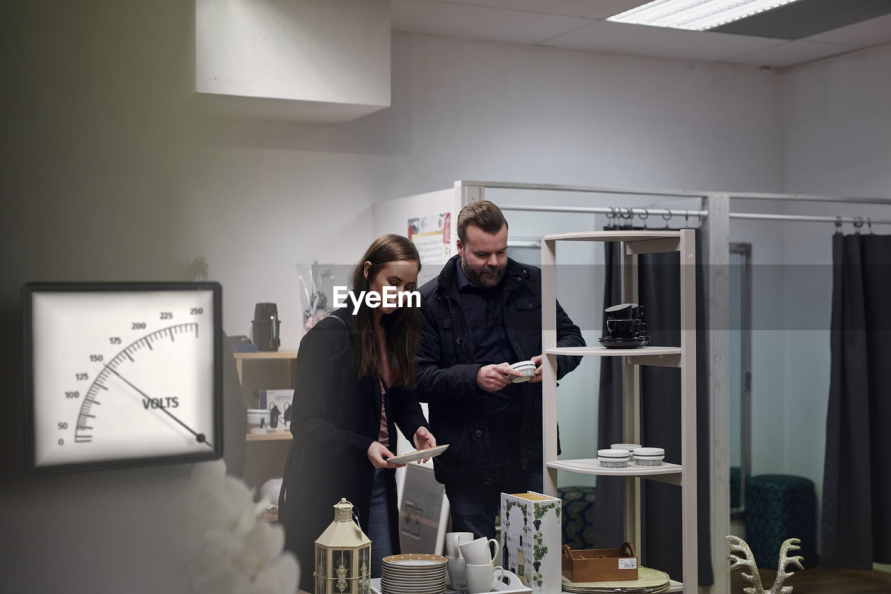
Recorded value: 150 V
